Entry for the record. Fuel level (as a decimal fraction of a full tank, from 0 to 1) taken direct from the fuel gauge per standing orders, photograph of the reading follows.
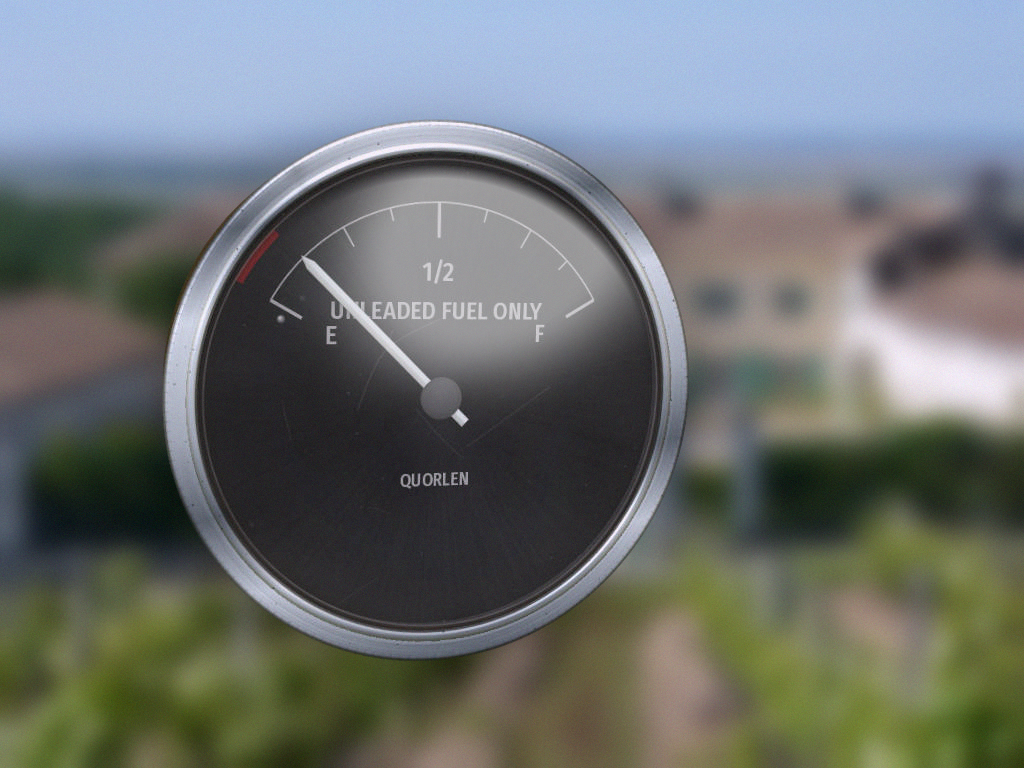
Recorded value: 0.125
